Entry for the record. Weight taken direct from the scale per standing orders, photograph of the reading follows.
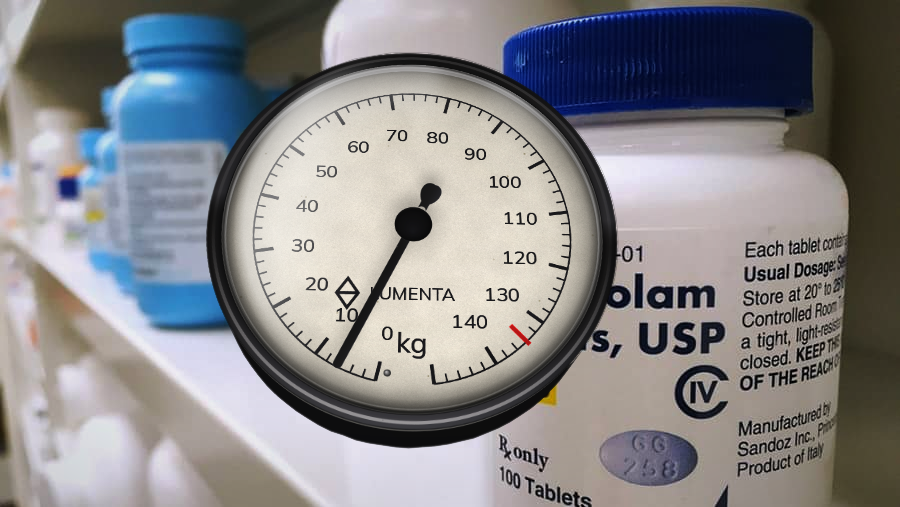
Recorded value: 6 kg
